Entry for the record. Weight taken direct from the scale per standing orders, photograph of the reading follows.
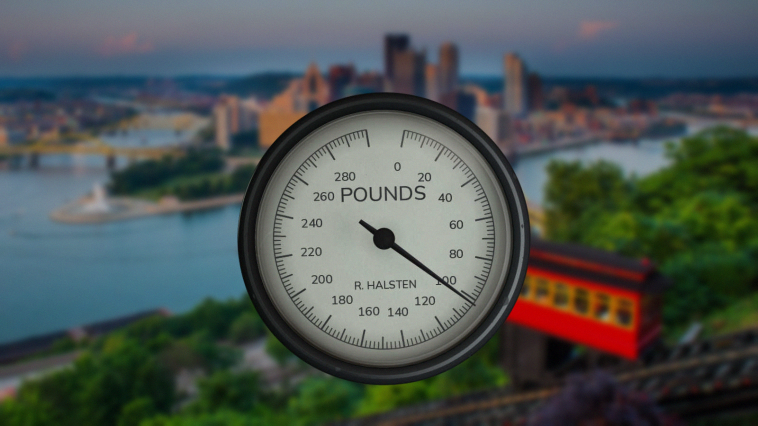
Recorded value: 102 lb
